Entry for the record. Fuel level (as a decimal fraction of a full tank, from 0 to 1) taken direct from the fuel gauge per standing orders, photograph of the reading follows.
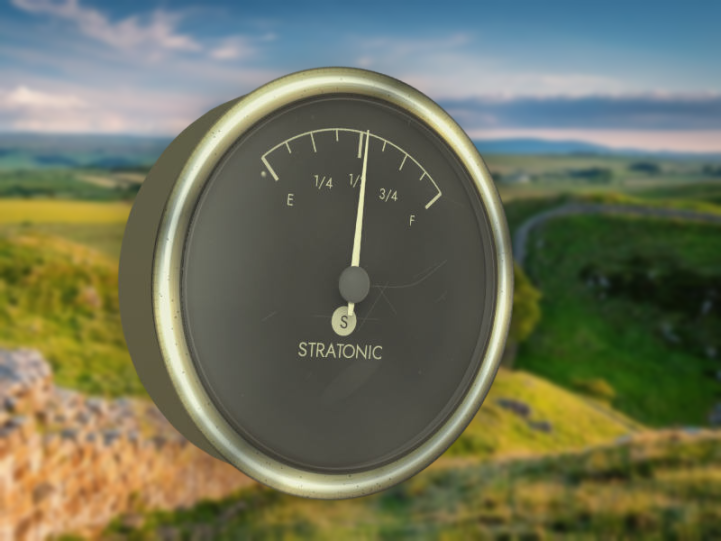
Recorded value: 0.5
